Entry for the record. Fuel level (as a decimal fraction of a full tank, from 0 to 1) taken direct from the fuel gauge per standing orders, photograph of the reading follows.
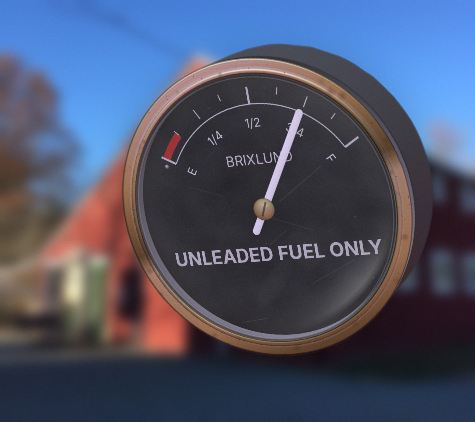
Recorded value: 0.75
